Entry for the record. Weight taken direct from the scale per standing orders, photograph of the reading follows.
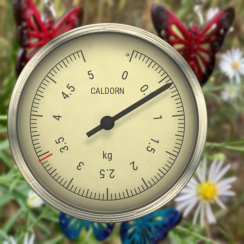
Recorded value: 0.6 kg
